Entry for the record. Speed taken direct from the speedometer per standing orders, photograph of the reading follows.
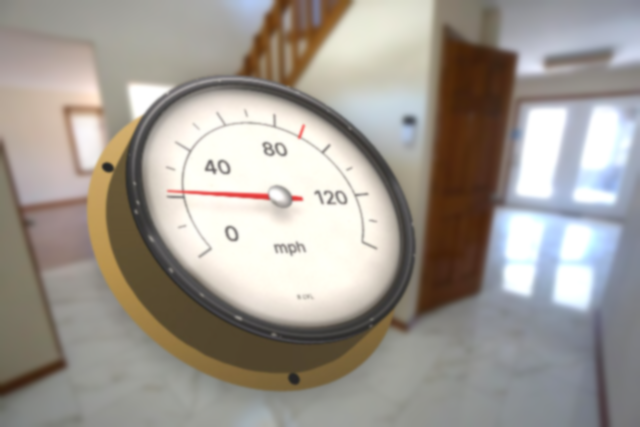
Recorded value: 20 mph
